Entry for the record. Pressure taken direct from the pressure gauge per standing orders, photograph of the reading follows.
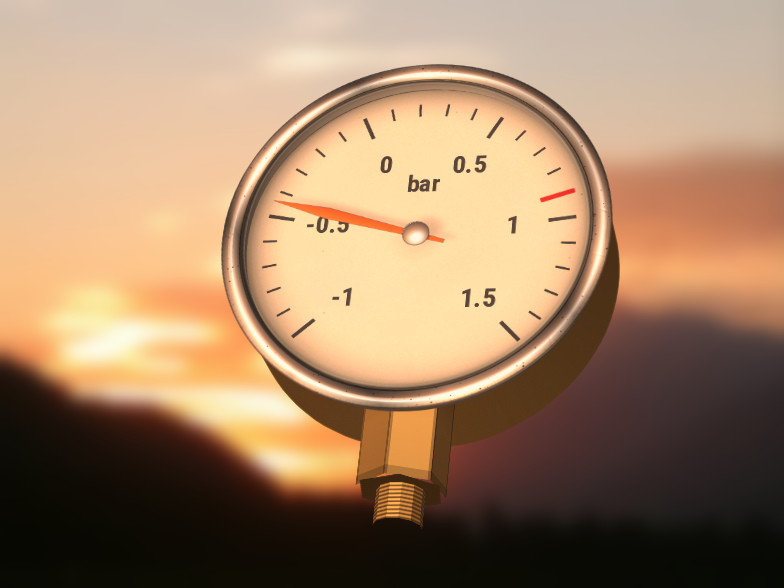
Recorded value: -0.45 bar
